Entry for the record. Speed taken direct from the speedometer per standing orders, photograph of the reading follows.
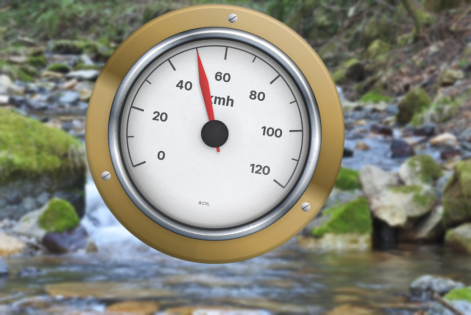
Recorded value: 50 km/h
